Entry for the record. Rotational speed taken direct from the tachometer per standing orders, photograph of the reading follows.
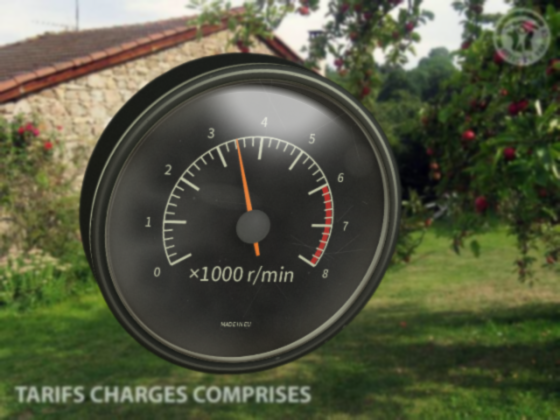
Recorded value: 3400 rpm
